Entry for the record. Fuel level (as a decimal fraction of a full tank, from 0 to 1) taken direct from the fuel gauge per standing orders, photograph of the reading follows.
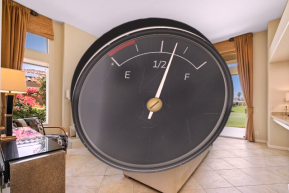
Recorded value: 0.625
